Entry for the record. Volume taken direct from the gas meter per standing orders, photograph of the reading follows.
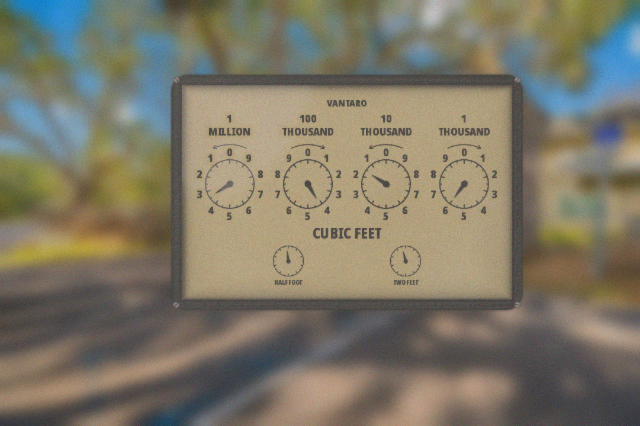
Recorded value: 341600 ft³
